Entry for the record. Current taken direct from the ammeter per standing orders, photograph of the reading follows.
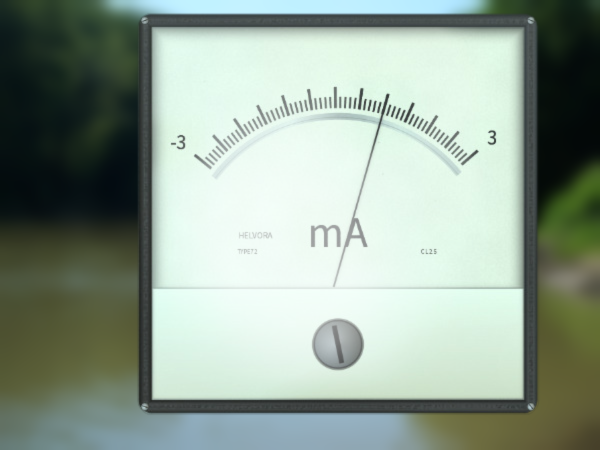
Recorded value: 1 mA
